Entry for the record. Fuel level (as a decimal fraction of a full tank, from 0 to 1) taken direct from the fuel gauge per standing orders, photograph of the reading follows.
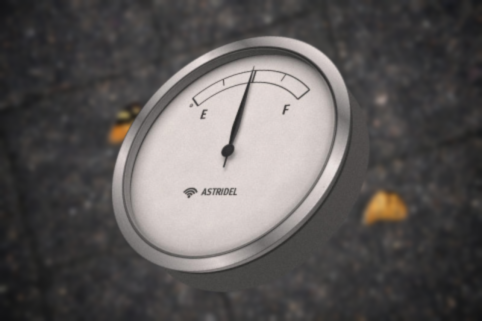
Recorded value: 0.5
